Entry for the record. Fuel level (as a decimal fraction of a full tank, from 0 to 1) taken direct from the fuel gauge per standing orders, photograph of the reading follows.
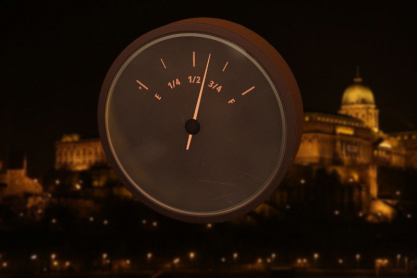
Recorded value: 0.625
